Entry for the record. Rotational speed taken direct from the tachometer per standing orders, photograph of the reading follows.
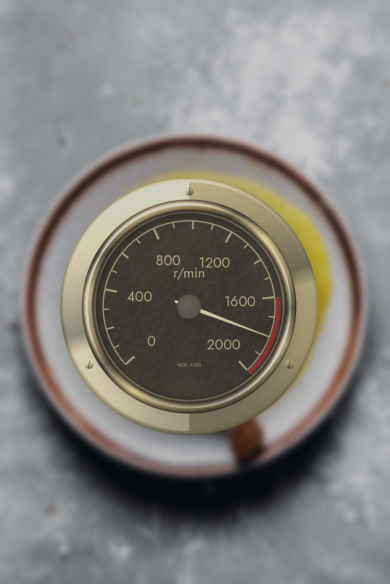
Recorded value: 1800 rpm
